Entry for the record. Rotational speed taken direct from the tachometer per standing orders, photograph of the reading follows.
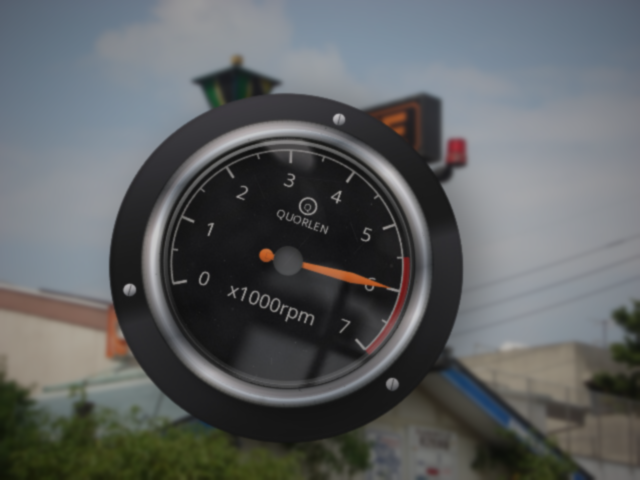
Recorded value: 6000 rpm
